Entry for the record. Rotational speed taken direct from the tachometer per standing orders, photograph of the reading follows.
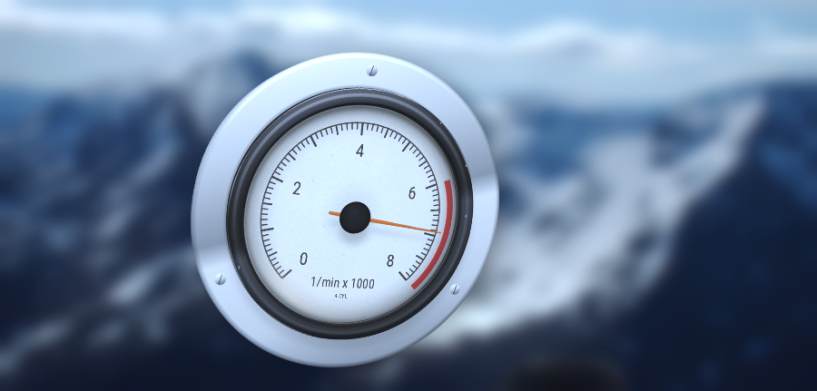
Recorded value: 6900 rpm
